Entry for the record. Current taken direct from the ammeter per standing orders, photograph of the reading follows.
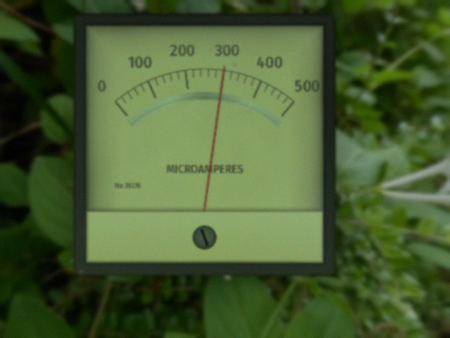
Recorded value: 300 µA
